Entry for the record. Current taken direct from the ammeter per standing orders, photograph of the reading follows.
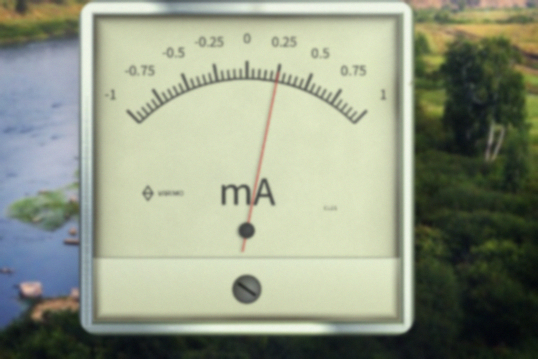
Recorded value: 0.25 mA
